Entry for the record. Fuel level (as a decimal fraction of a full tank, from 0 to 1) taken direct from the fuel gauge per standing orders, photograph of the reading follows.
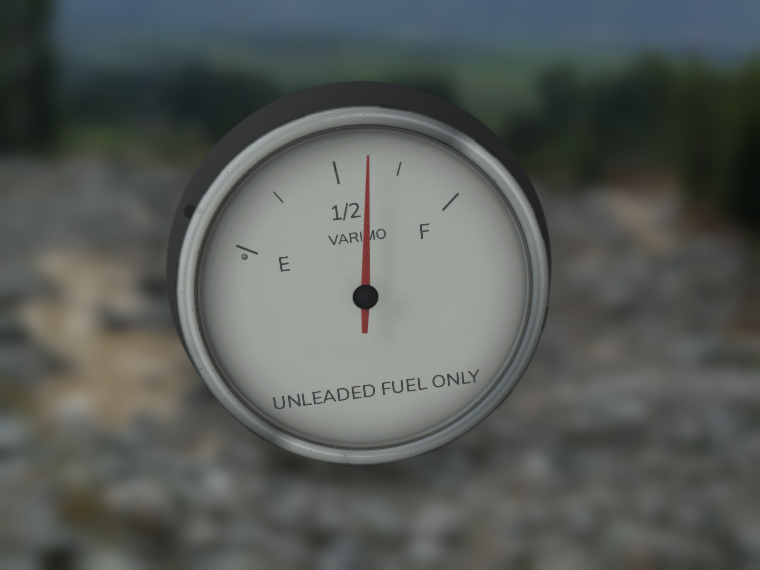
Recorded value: 0.625
